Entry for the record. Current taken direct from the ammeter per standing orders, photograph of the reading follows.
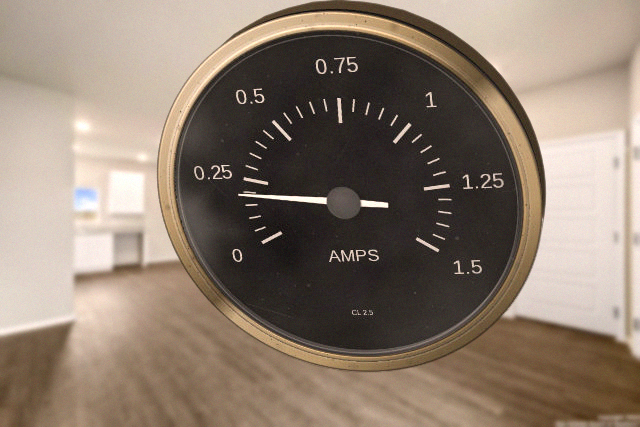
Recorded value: 0.2 A
